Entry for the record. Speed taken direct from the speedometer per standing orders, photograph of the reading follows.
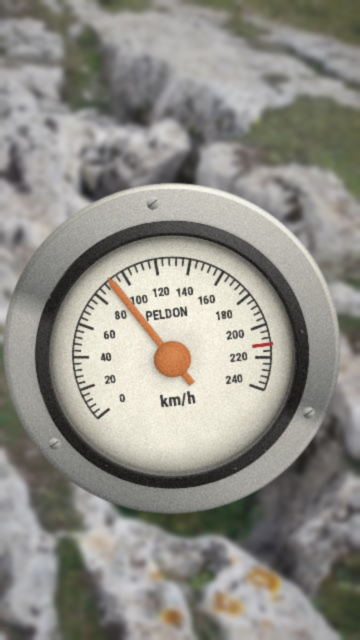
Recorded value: 92 km/h
